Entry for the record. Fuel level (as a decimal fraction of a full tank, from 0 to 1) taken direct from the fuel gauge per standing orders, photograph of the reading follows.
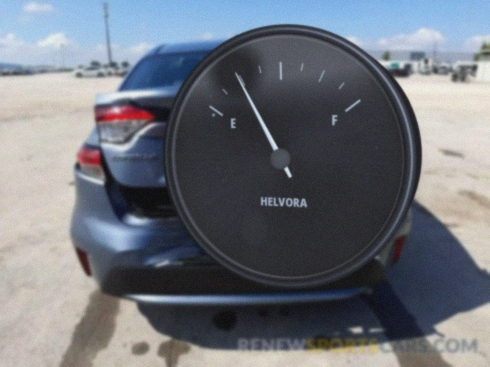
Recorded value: 0.25
